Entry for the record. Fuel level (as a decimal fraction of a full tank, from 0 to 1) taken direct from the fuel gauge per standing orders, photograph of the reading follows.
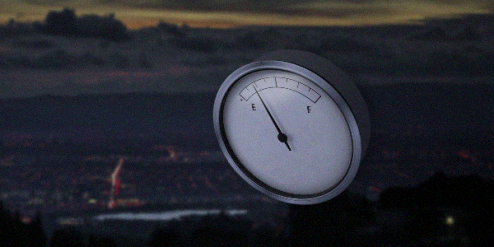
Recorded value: 0.25
